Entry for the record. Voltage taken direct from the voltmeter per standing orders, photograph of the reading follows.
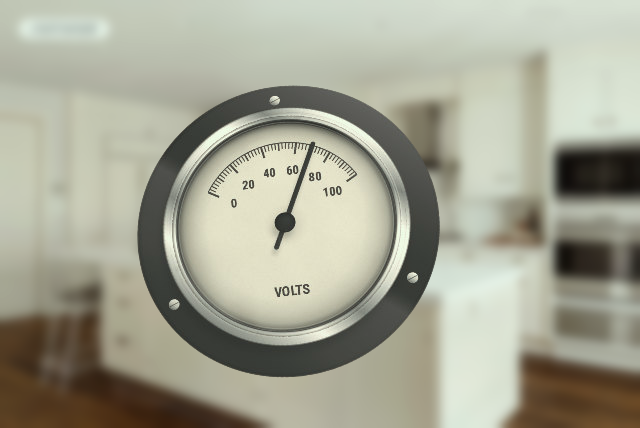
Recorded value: 70 V
